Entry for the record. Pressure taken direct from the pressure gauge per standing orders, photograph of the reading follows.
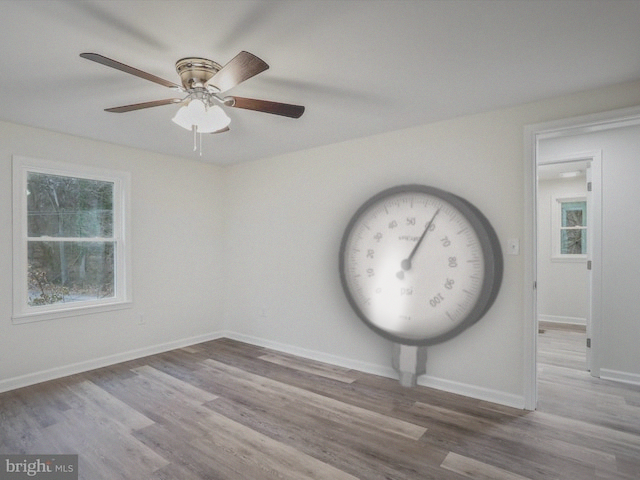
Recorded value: 60 psi
